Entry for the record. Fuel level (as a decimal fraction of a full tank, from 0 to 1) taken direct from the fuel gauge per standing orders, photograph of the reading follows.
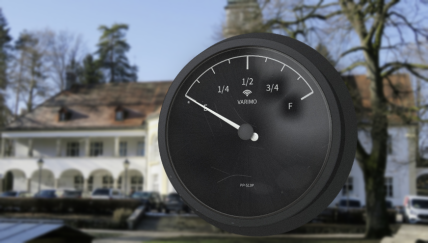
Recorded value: 0
